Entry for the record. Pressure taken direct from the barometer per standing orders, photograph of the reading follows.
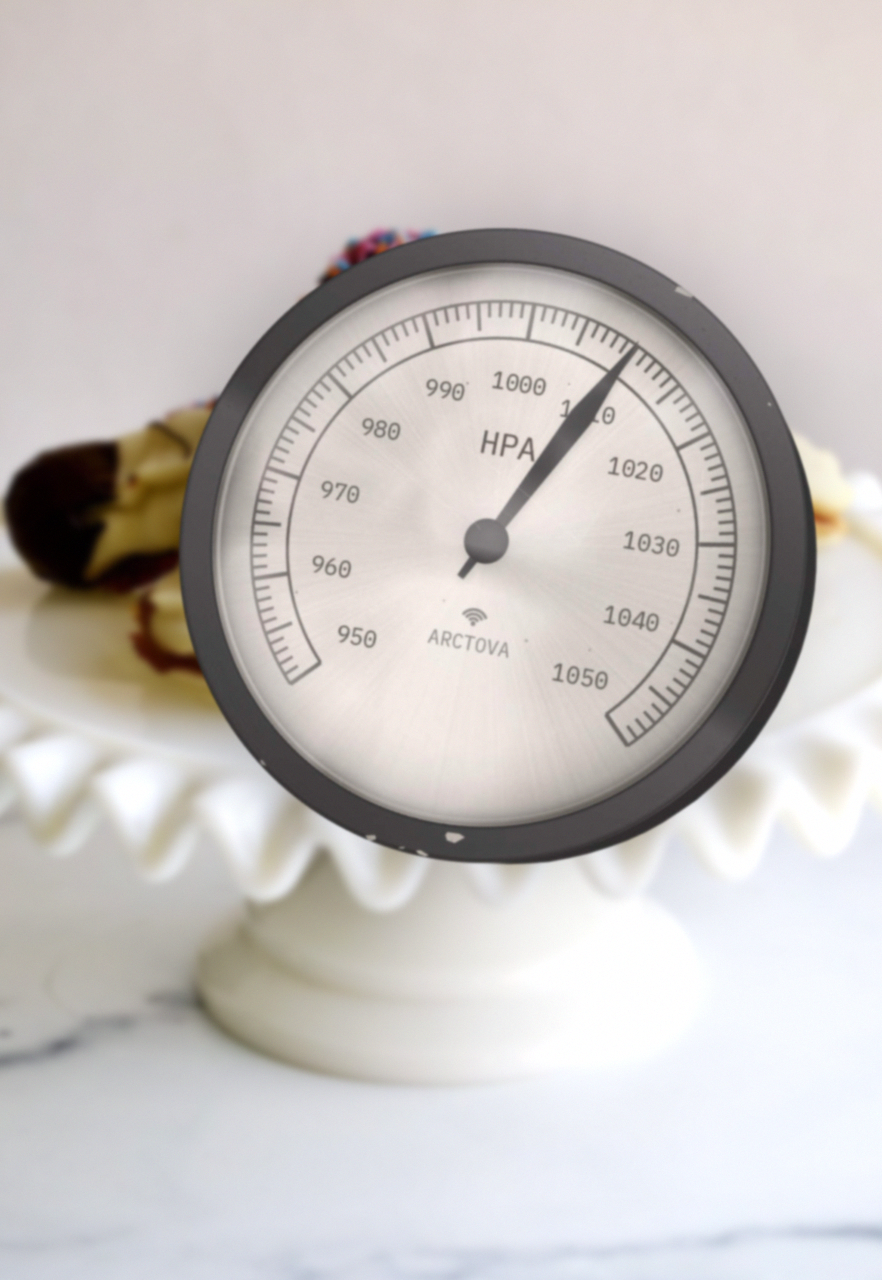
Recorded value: 1010 hPa
